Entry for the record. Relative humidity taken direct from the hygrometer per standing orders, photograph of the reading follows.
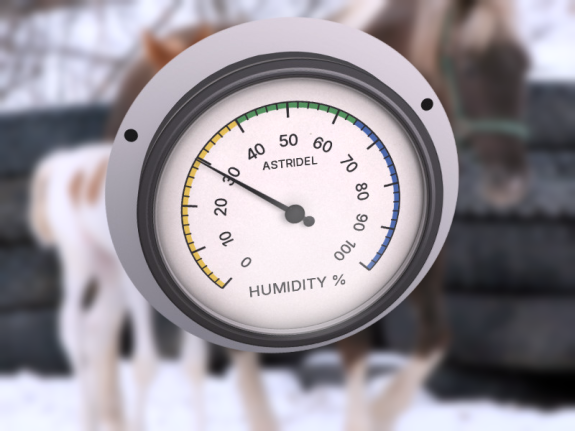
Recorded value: 30 %
